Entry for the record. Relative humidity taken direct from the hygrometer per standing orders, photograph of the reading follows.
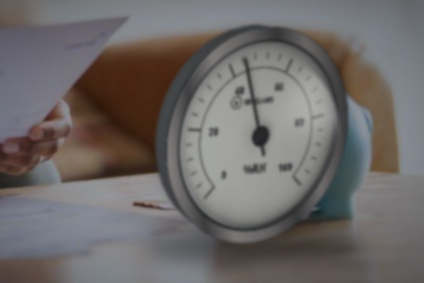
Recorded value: 44 %
